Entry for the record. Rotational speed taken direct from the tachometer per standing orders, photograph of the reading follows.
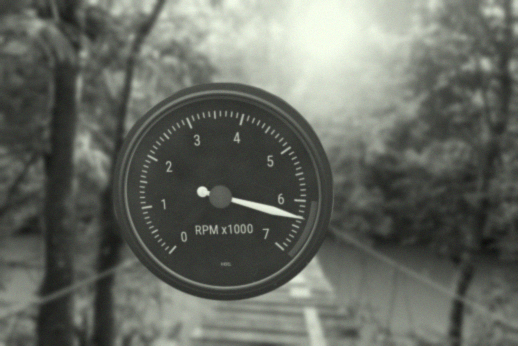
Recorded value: 6300 rpm
